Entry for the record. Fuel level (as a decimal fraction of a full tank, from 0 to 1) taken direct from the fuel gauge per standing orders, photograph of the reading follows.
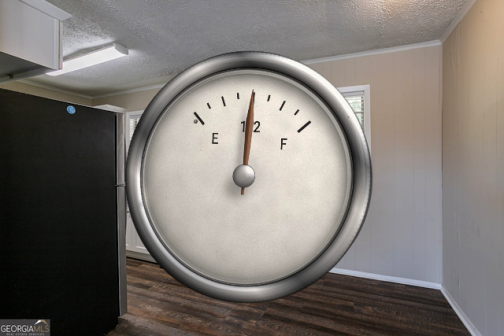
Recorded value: 0.5
